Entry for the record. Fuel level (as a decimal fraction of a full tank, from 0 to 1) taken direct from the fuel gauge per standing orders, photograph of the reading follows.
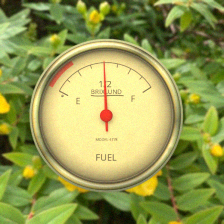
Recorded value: 0.5
